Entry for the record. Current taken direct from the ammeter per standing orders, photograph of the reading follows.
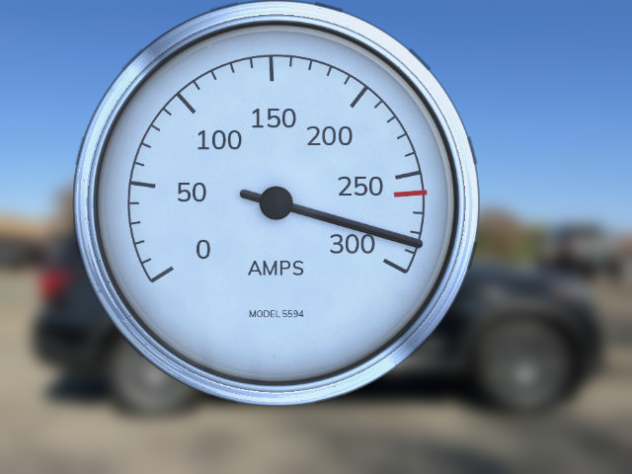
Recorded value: 285 A
